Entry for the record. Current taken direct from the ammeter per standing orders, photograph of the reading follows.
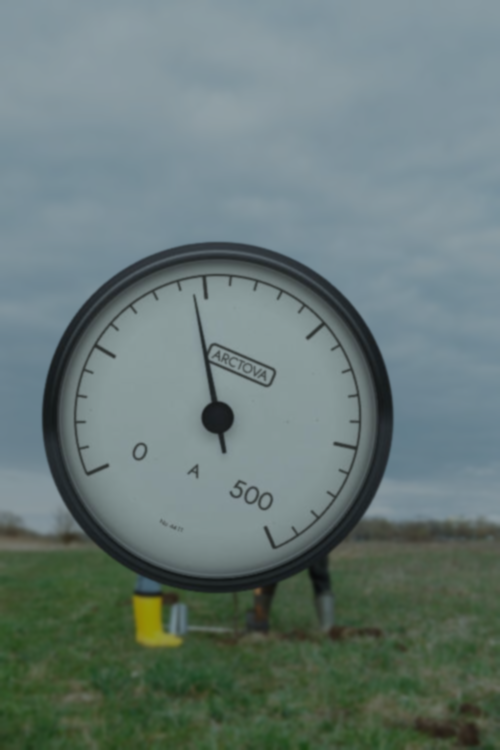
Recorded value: 190 A
